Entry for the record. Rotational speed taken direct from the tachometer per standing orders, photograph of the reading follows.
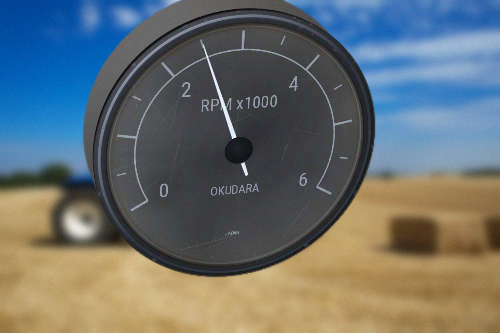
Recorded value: 2500 rpm
